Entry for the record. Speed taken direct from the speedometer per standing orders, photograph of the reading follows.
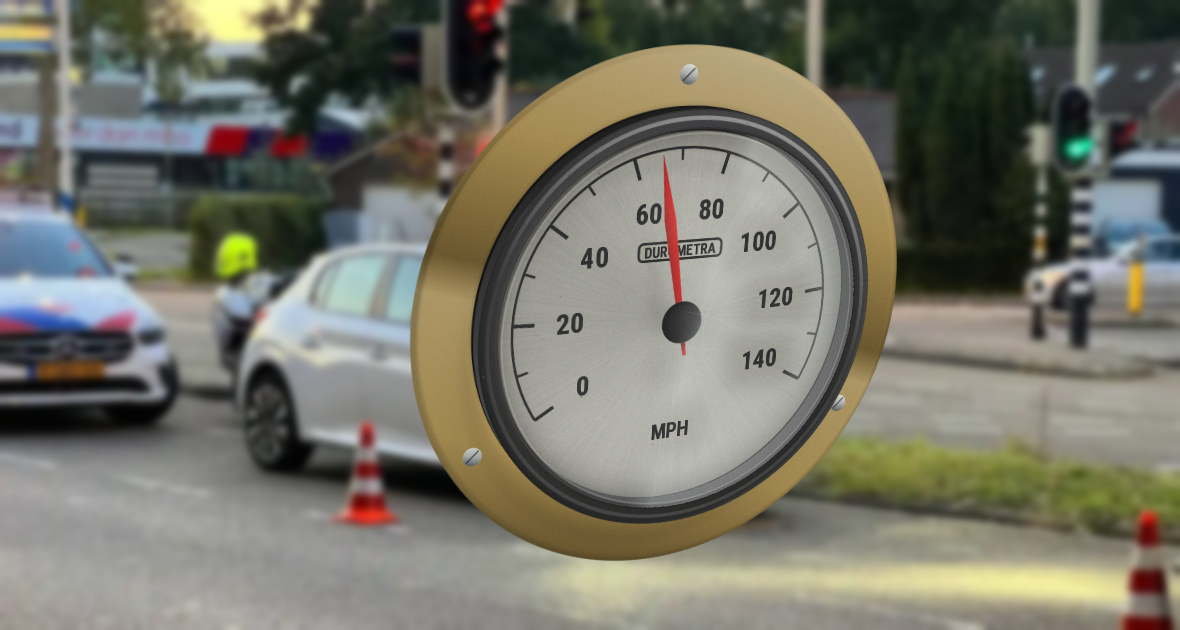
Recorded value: 65 mph
